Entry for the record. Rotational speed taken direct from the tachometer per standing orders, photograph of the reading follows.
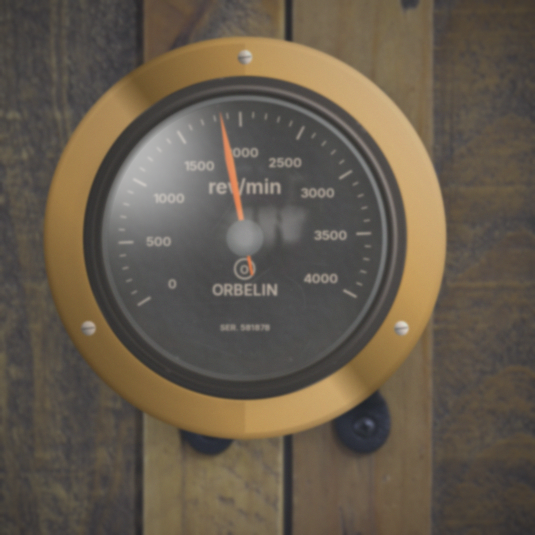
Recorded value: 1850 rpm
